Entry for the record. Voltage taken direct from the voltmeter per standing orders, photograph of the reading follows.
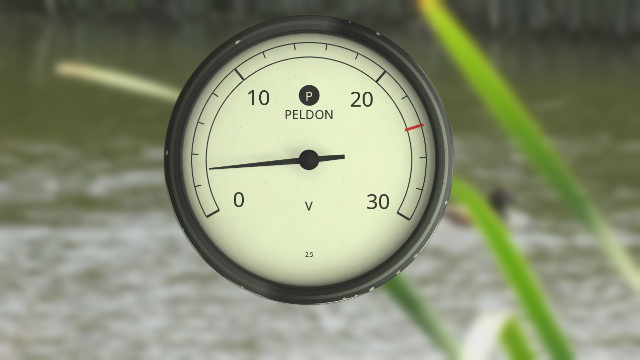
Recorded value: 3 V
